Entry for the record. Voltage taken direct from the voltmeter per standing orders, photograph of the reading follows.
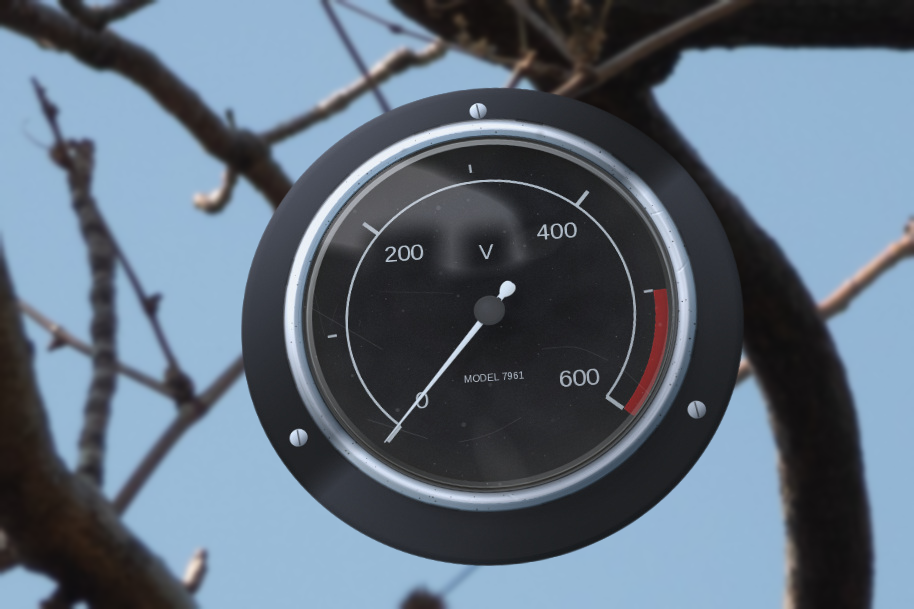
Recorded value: 0 V
